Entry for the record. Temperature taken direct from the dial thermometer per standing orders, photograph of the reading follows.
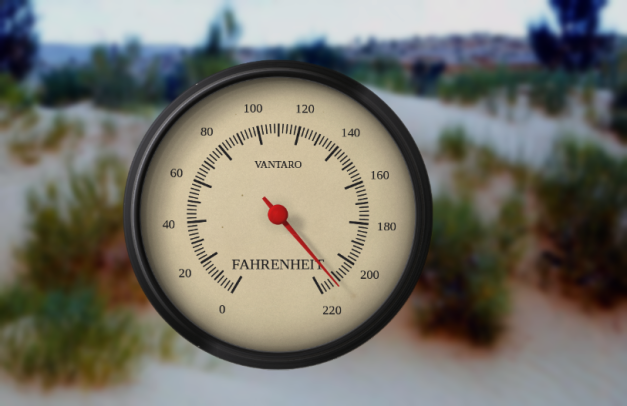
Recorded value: 212 °F
